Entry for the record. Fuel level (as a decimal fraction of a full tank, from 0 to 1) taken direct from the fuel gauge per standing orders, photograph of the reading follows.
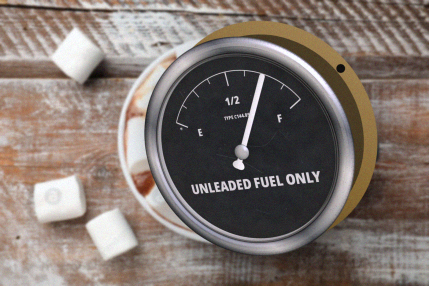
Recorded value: 0.75
